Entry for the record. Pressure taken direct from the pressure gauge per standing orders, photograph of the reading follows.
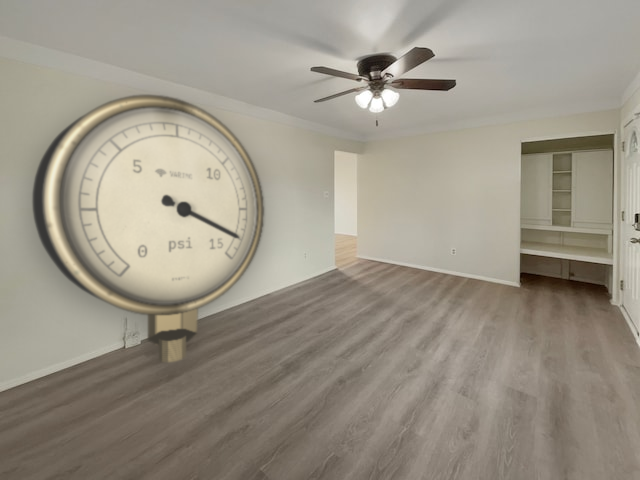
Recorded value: 14 psi
